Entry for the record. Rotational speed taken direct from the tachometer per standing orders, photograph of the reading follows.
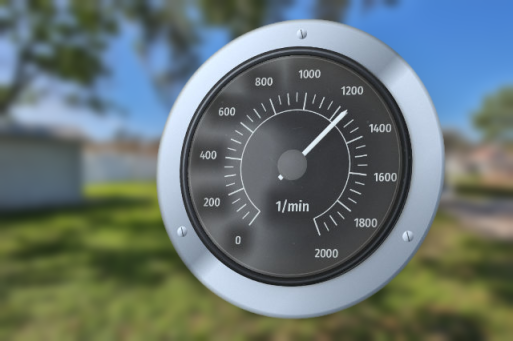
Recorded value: 1250 rpm
